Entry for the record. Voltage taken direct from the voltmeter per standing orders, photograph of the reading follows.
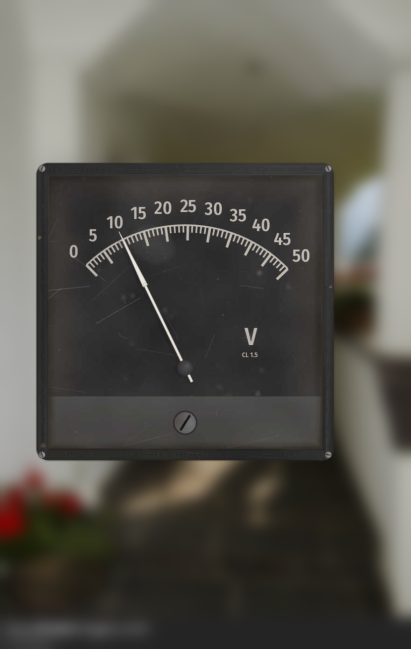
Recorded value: 10 V
